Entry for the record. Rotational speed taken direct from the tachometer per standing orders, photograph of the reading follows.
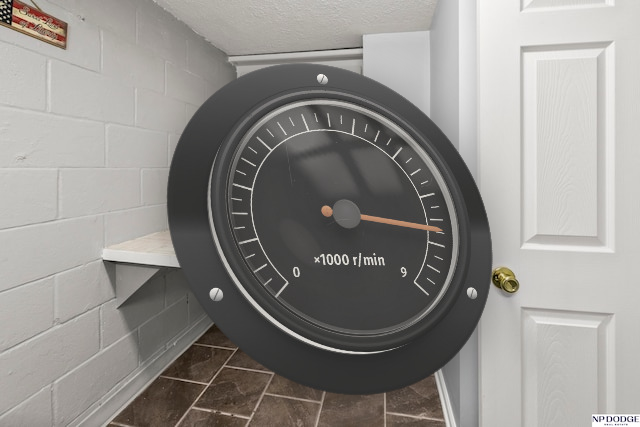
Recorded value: 7750 rpm
